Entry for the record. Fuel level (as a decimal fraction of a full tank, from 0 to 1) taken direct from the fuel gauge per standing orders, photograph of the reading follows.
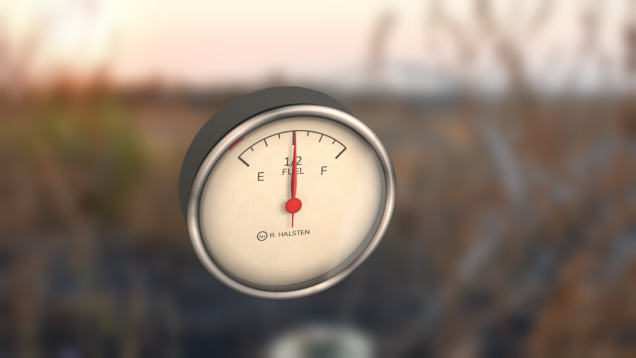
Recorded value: 0.5
